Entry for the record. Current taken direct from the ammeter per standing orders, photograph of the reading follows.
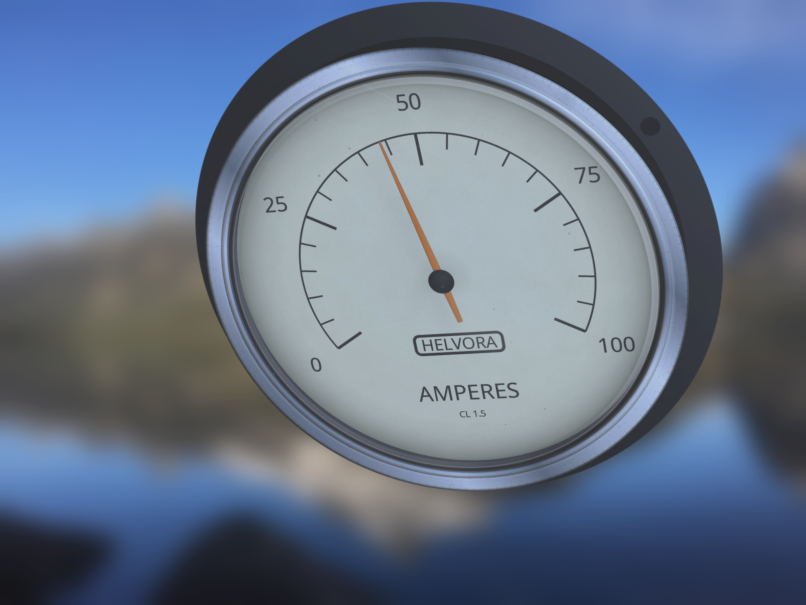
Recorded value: 45 A
